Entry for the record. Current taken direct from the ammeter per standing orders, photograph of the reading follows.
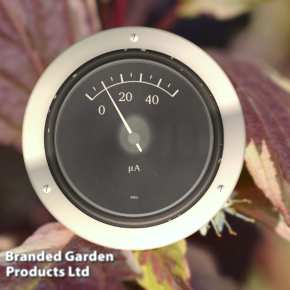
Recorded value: 10 µA
